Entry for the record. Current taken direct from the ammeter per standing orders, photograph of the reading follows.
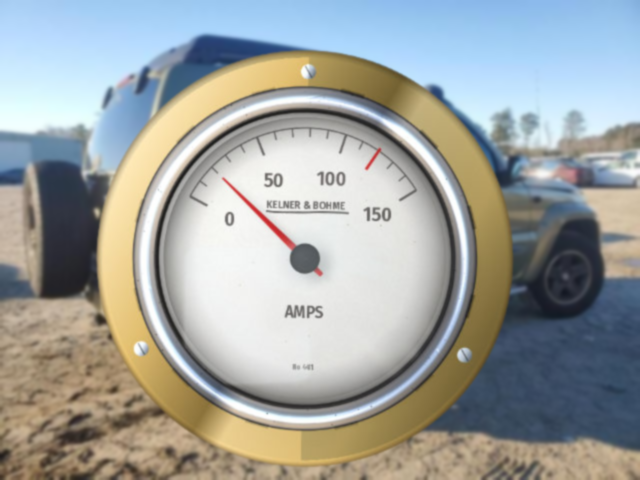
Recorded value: 20 A
